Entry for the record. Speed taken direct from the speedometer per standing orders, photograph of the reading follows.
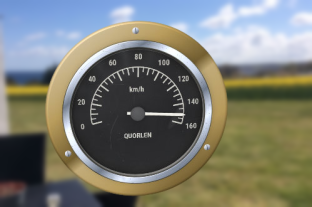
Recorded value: 150 km/h
